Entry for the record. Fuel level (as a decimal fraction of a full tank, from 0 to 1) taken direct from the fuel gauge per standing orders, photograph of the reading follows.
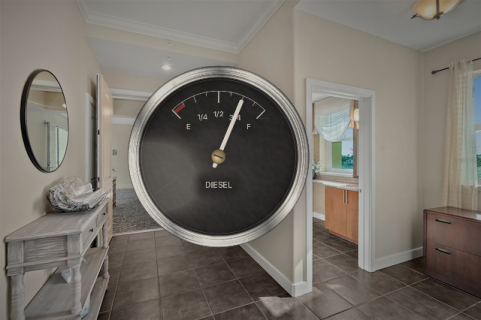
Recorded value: 0.75
